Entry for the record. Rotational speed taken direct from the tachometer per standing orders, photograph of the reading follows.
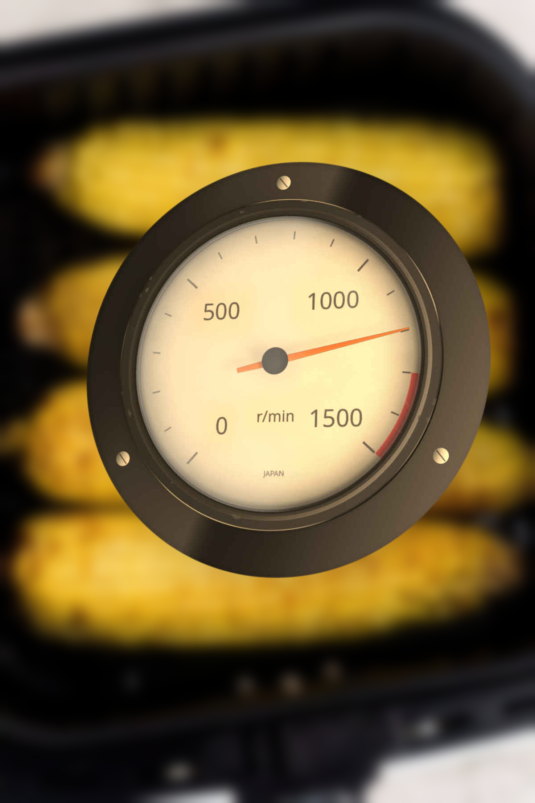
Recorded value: 1200 rpm
